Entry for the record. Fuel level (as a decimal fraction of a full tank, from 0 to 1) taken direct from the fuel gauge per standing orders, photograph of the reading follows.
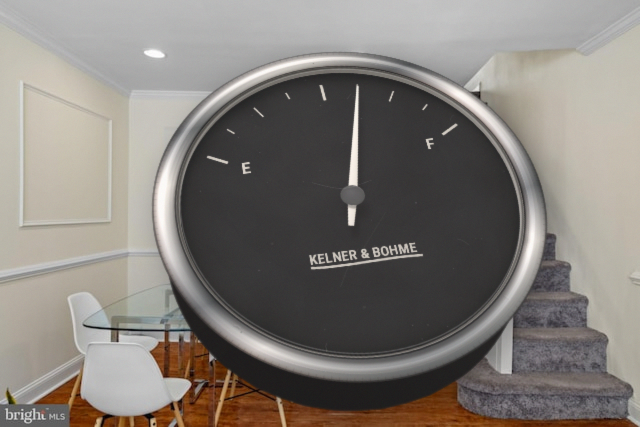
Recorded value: 0.625
